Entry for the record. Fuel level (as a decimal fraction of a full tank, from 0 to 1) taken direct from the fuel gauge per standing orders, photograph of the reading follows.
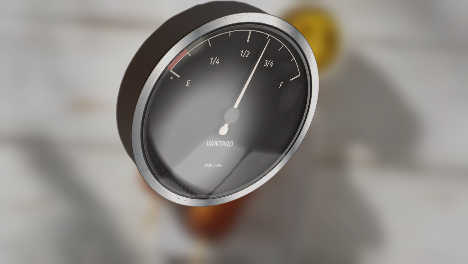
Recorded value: 0.625
